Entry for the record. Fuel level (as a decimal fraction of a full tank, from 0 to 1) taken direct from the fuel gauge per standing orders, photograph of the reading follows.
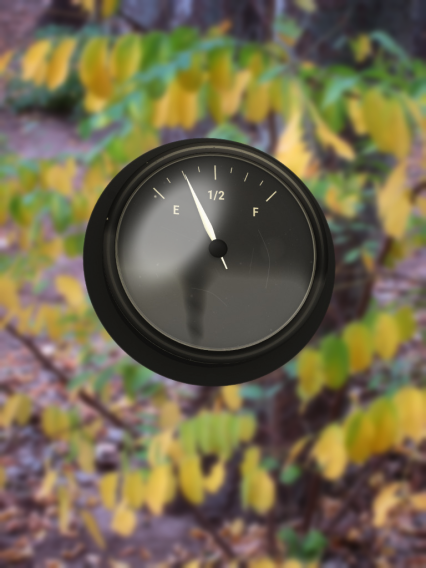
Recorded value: 0.25
